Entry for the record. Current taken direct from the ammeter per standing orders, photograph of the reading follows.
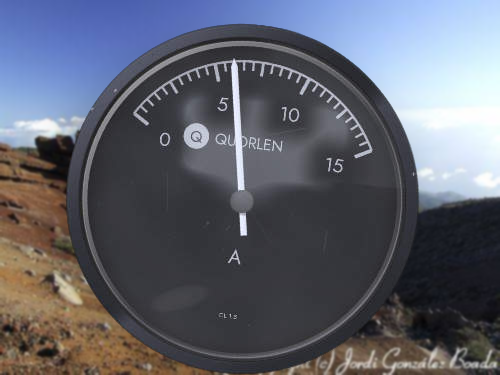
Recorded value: 6 A
